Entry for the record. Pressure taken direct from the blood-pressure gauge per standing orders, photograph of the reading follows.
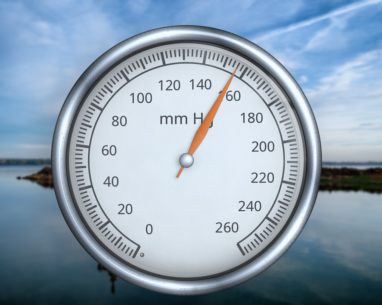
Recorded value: 156 mmHg
